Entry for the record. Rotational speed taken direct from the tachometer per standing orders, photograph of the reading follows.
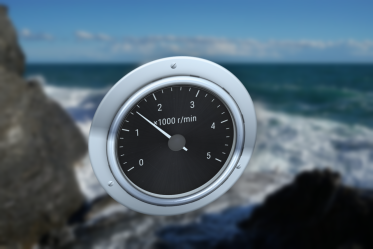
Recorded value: 1500 rpm
